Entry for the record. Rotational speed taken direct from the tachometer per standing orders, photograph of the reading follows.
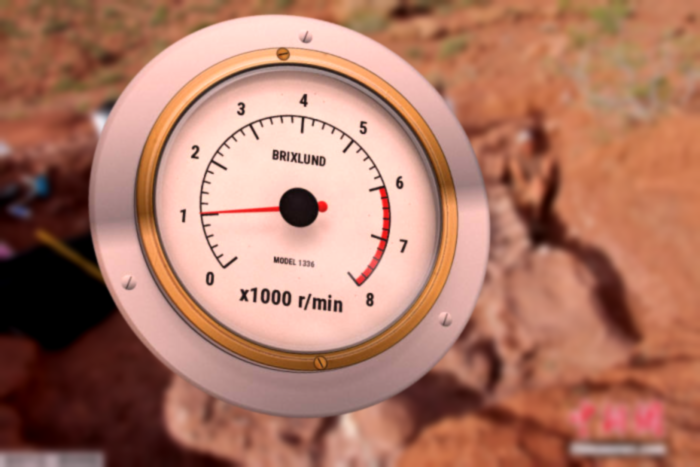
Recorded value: 1000 rpm
